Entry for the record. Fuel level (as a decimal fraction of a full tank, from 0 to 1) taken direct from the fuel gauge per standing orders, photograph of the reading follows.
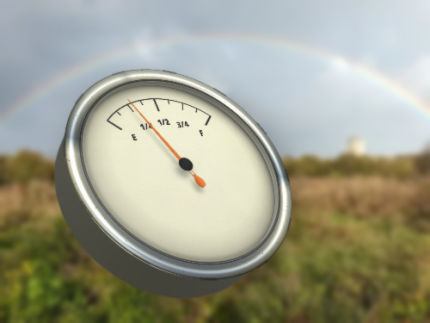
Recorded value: 0.25
